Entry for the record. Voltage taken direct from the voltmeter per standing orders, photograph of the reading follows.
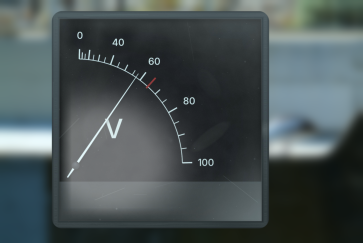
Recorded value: 57.5 V
